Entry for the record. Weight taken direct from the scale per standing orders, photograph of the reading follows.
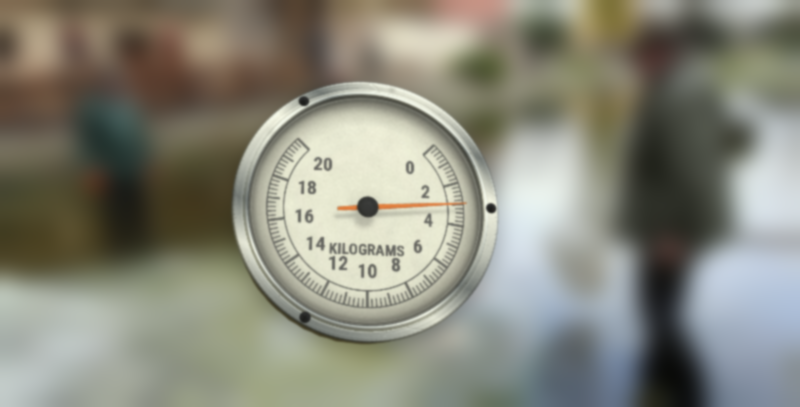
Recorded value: 3 kg
